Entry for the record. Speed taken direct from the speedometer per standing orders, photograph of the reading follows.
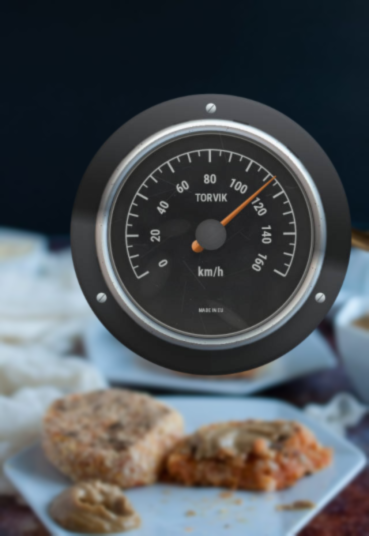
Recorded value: 112.5 km/h
